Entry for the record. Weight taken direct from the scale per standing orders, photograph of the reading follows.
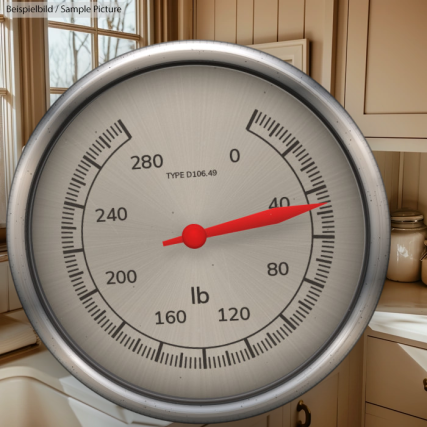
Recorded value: 46 lb
